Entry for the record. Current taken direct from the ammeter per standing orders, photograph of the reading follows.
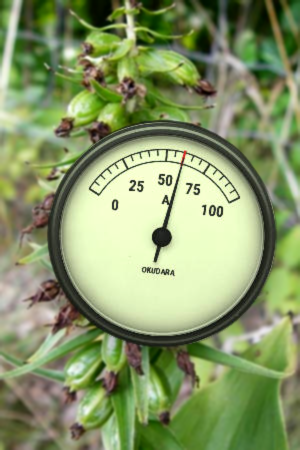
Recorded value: 60 A
